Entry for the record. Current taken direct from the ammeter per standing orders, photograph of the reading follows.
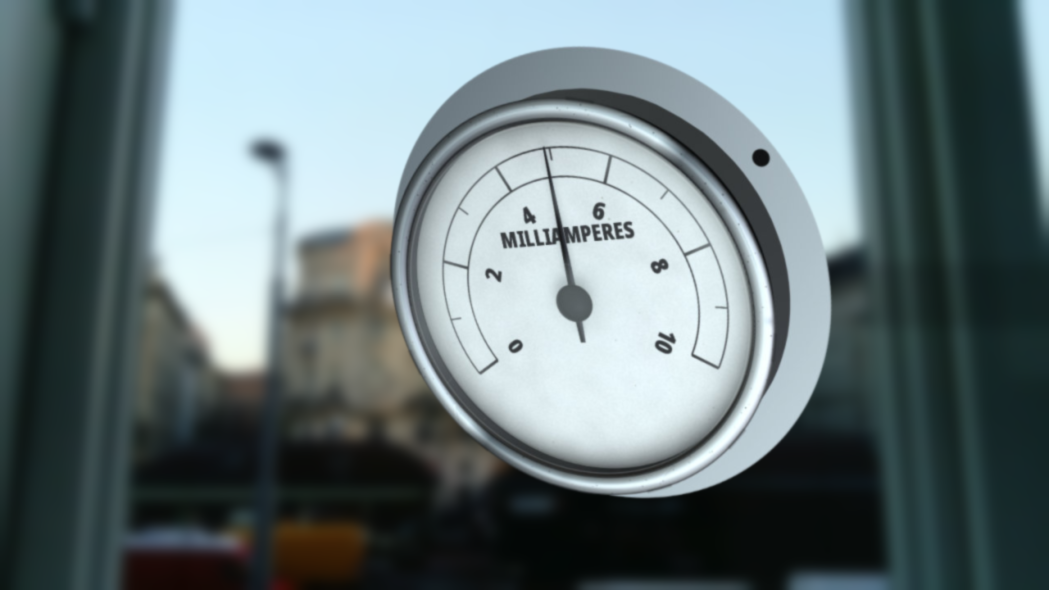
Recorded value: 5 mA
